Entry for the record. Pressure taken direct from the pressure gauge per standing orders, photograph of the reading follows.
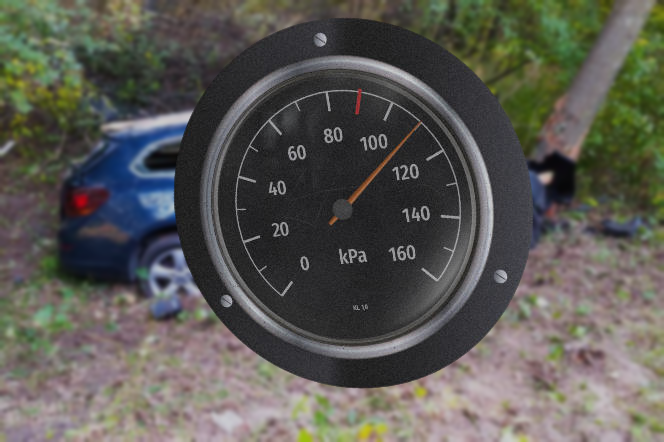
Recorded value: 110 kPa
